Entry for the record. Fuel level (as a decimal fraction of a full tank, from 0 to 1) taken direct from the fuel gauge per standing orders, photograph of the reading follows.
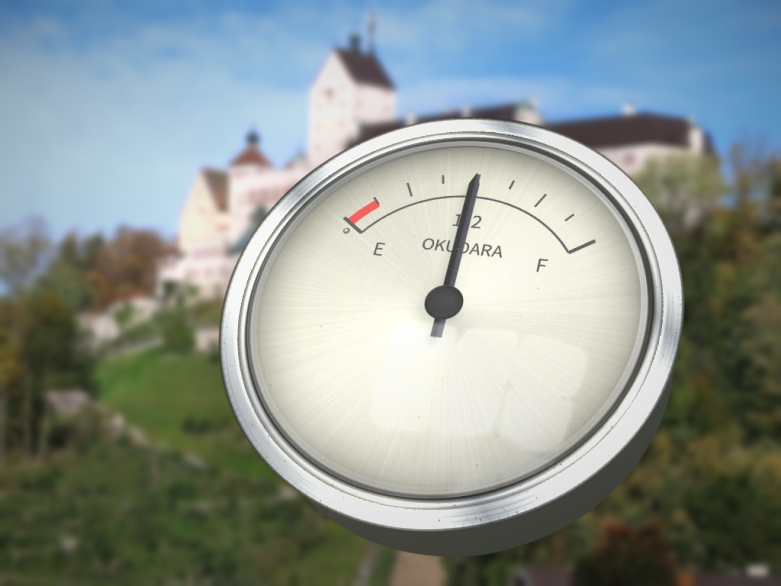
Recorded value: 0.5
